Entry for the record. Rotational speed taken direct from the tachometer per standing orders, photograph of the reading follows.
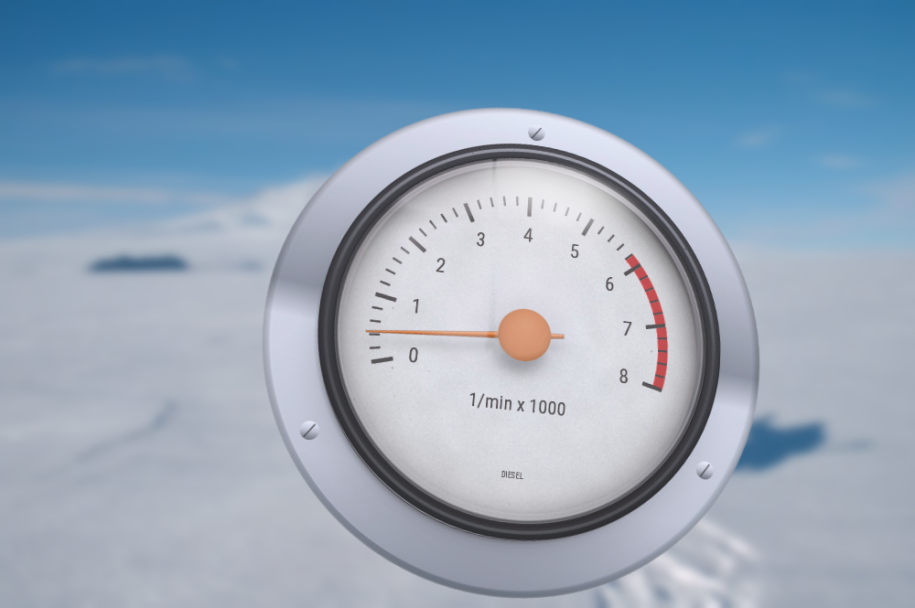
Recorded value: 400 rpm
